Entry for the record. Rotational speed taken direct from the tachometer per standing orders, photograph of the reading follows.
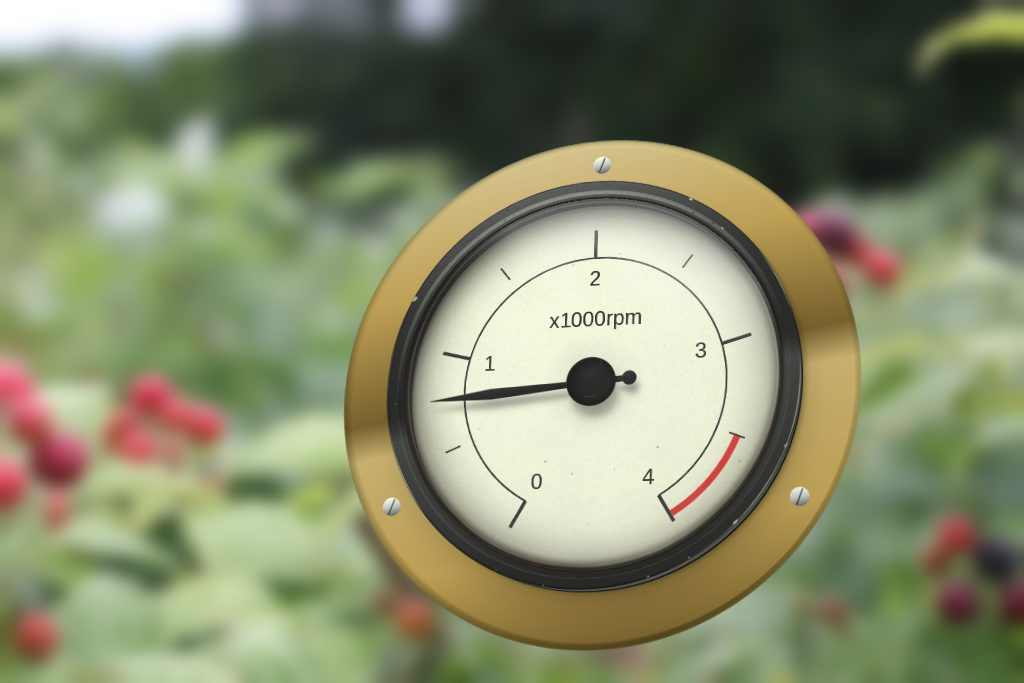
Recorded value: 750 rpm
